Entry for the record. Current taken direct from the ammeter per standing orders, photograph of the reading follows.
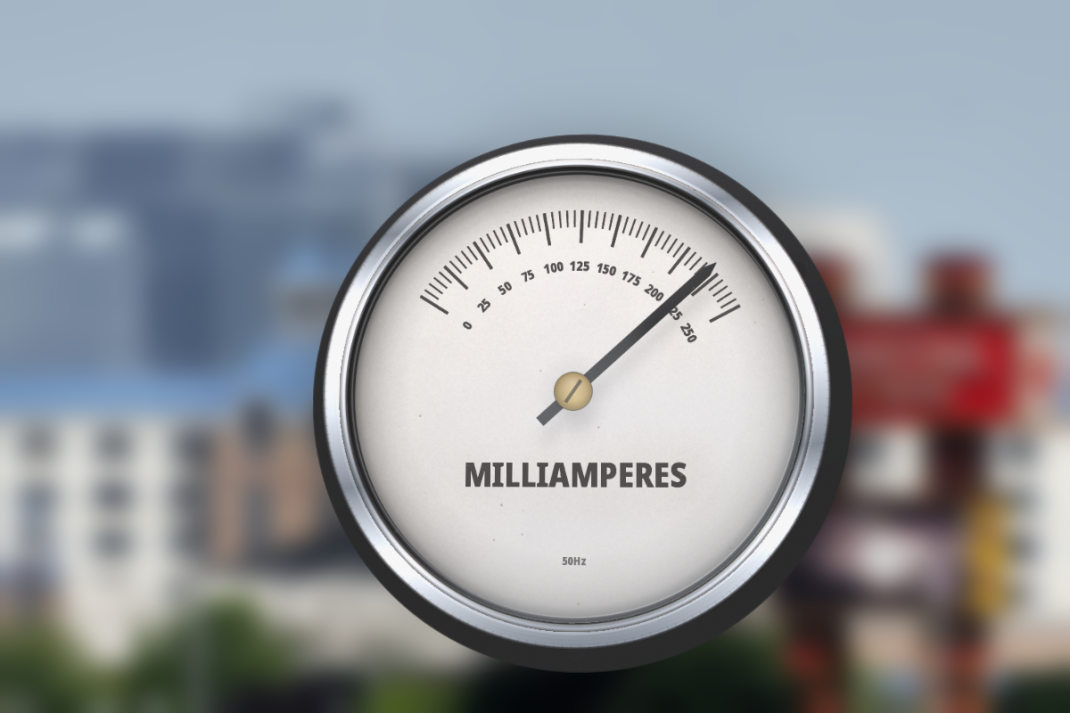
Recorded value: 220 mA
